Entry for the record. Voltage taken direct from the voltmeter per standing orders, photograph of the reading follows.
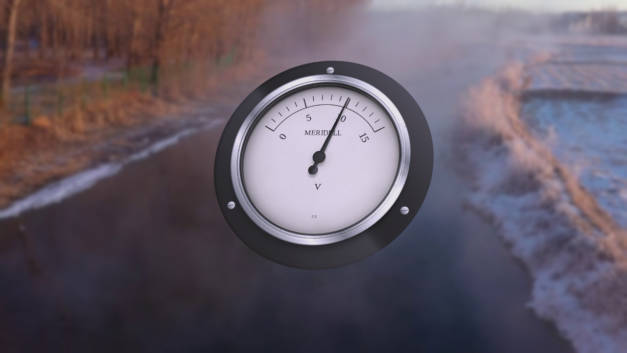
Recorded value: 10 V
